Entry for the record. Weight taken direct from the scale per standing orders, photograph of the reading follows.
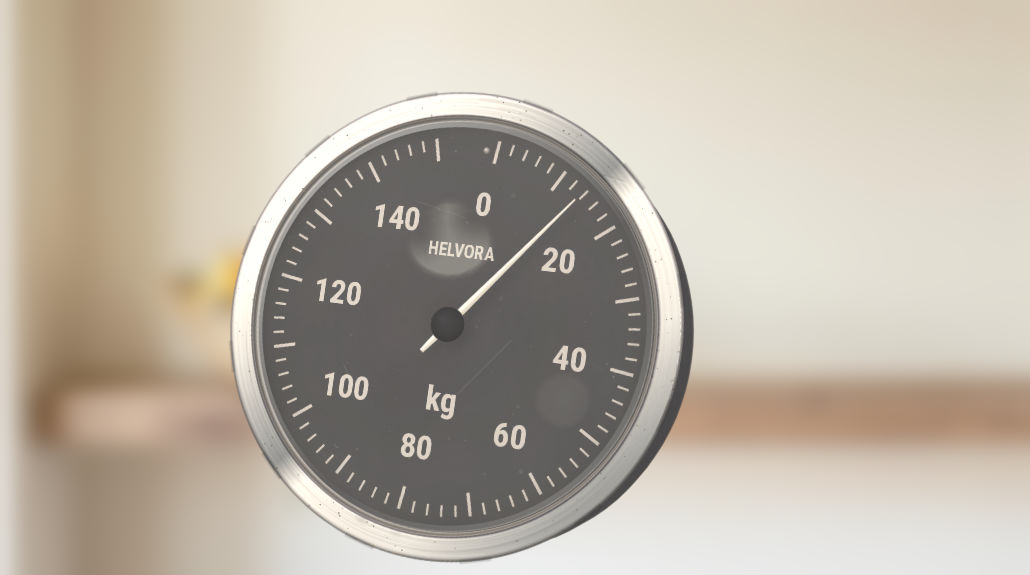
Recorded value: 14 kg
